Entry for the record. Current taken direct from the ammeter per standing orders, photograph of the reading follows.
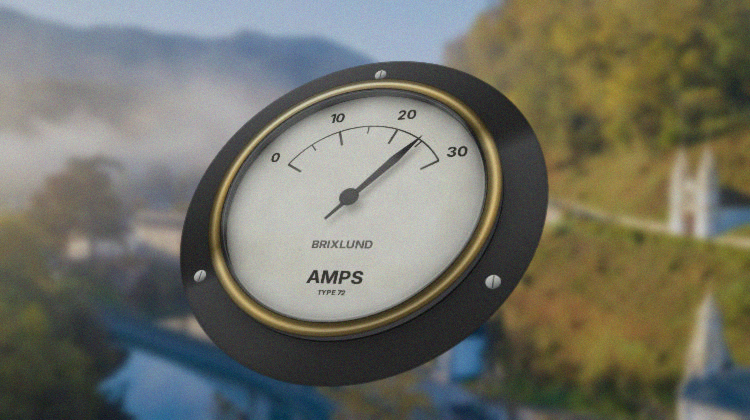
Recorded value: 25 A
